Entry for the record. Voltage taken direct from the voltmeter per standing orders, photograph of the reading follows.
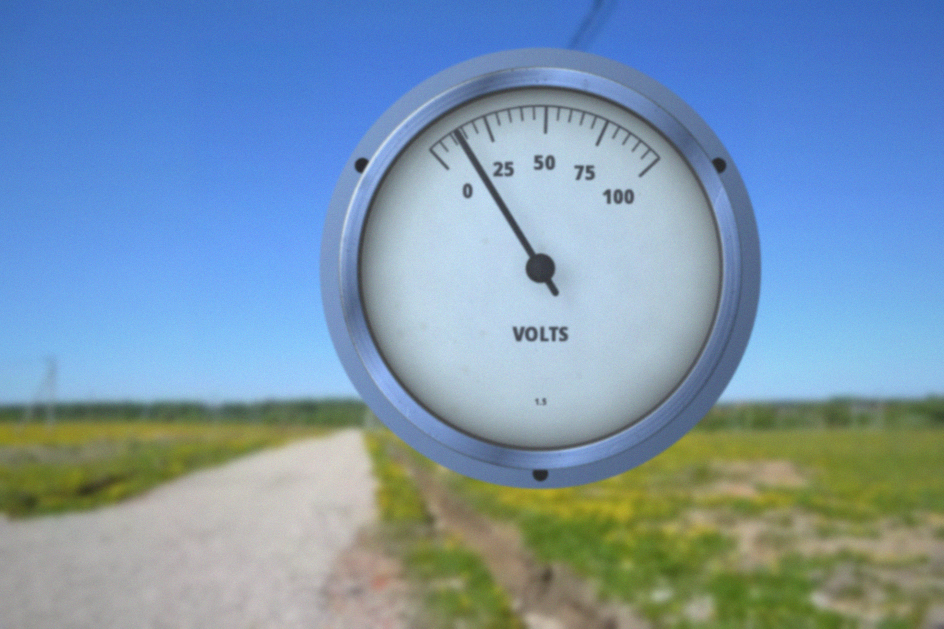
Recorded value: 12.5 V
